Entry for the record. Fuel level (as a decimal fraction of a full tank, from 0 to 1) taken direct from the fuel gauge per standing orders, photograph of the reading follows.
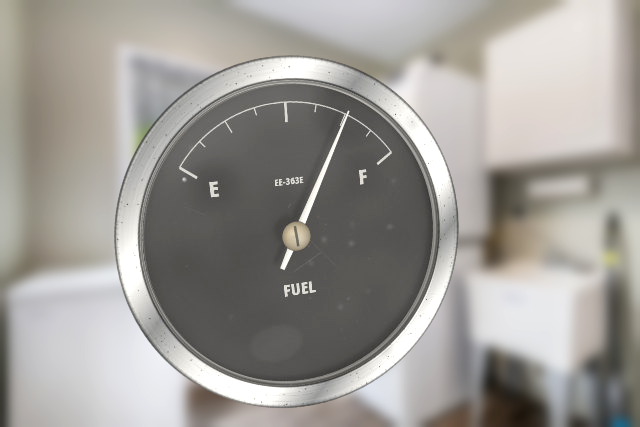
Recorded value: 0.75
